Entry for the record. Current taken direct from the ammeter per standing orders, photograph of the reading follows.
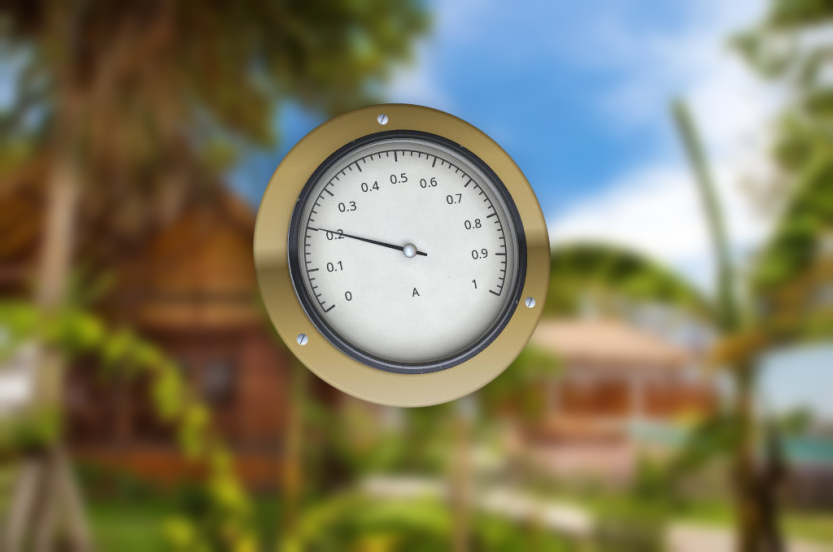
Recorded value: 0.2 A
